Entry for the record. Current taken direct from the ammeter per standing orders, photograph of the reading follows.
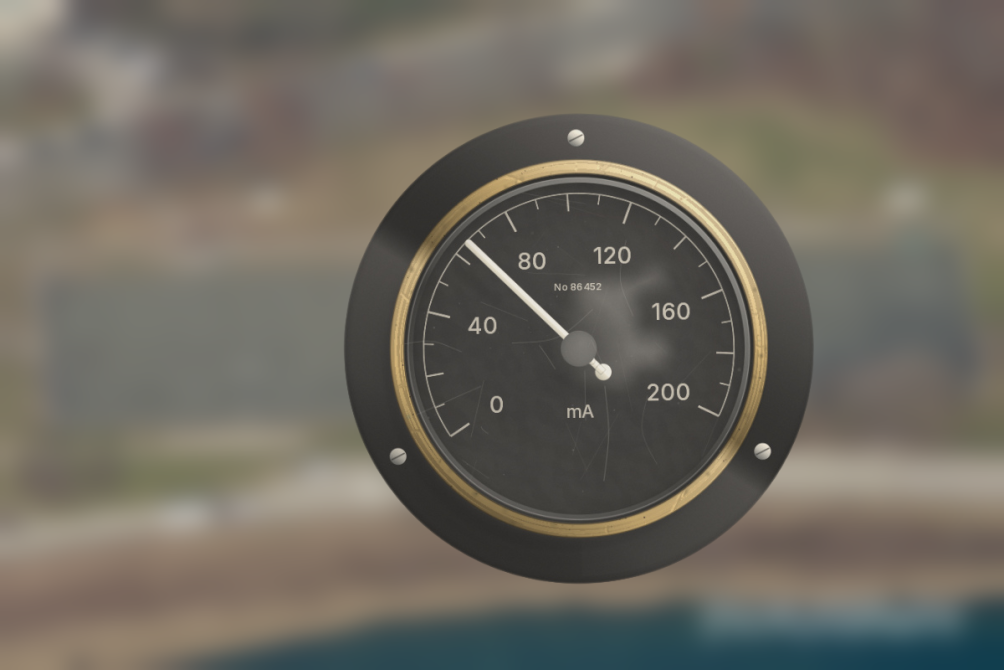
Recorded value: 65 mA
